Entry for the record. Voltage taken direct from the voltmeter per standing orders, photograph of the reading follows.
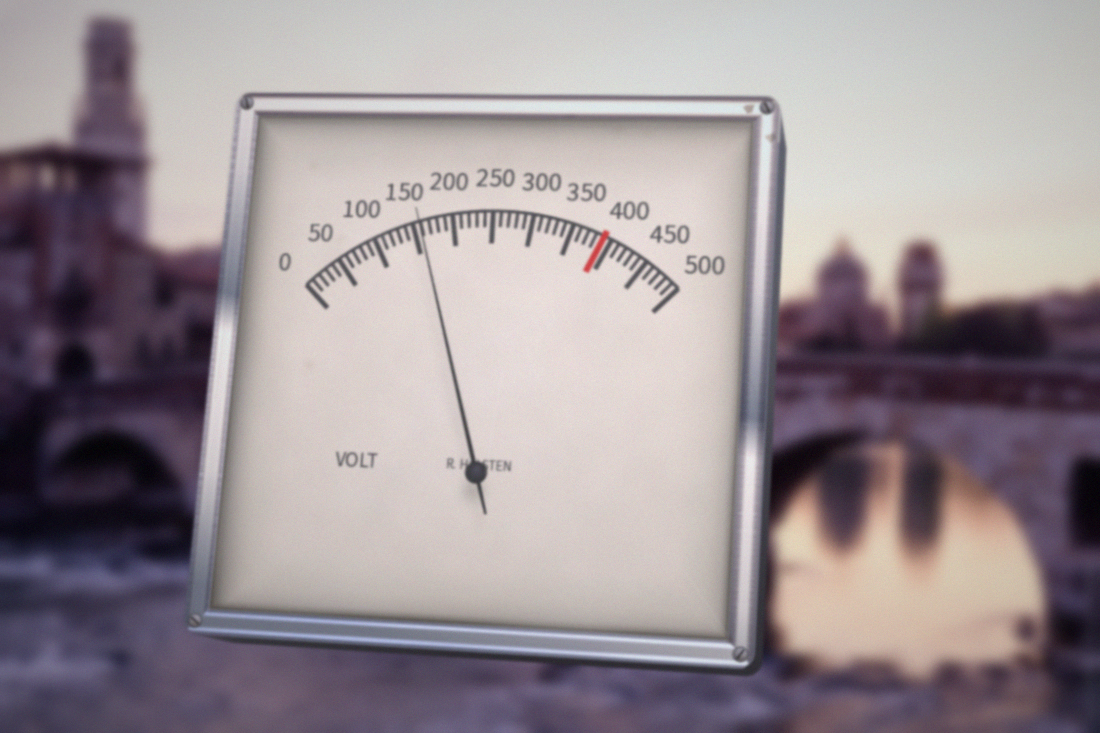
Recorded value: 160 V
